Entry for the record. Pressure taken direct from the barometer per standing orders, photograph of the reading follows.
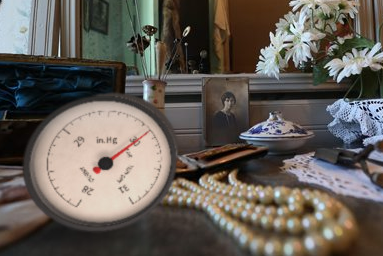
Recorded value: 30 inHg
